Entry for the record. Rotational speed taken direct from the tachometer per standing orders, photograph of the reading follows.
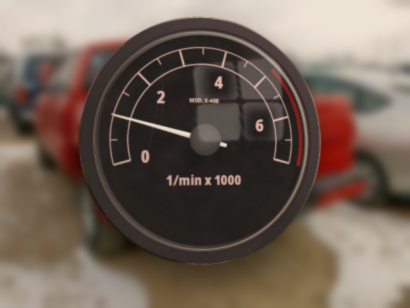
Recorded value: 1000 rpm
